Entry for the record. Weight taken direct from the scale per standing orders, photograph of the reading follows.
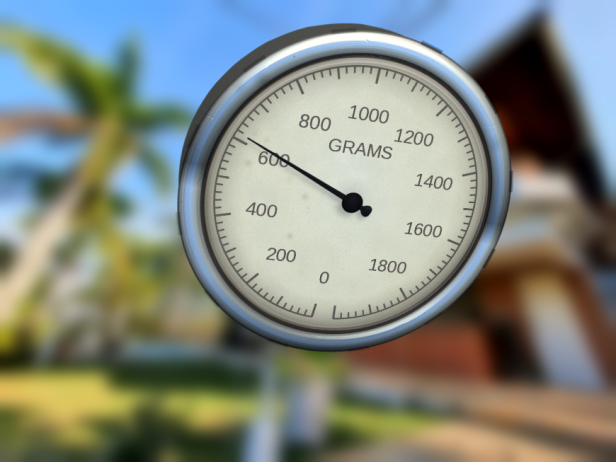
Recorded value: 620 g
